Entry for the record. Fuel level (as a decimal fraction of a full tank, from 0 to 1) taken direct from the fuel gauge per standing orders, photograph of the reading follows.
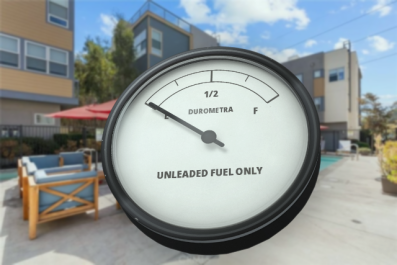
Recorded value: 0
